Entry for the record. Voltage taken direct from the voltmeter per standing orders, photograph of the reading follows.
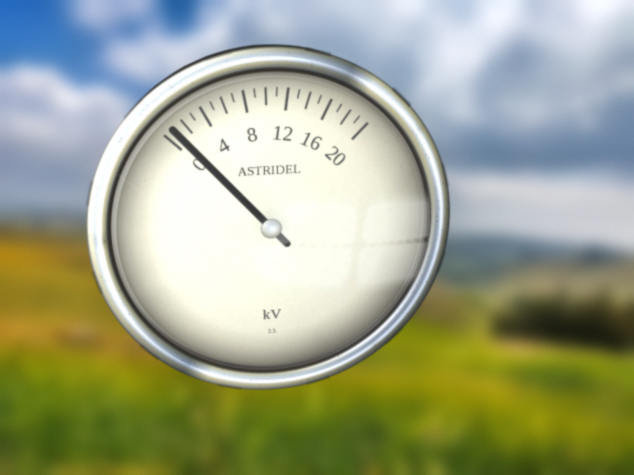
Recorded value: 1 kV
